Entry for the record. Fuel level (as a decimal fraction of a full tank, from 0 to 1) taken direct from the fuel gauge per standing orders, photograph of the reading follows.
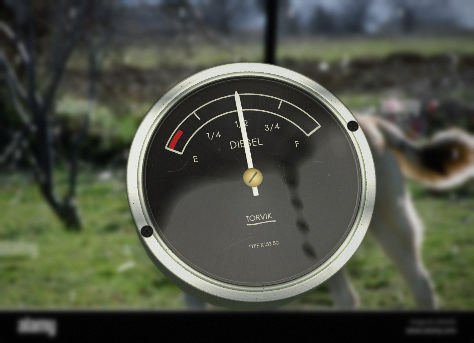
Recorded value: 0.5
